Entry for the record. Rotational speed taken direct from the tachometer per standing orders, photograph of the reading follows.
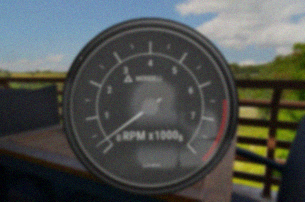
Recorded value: 250 rpm
